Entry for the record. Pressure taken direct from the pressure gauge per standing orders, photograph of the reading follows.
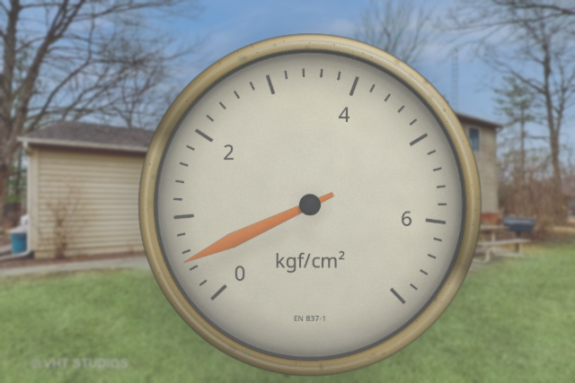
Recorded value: 0.5 kg/cm²
